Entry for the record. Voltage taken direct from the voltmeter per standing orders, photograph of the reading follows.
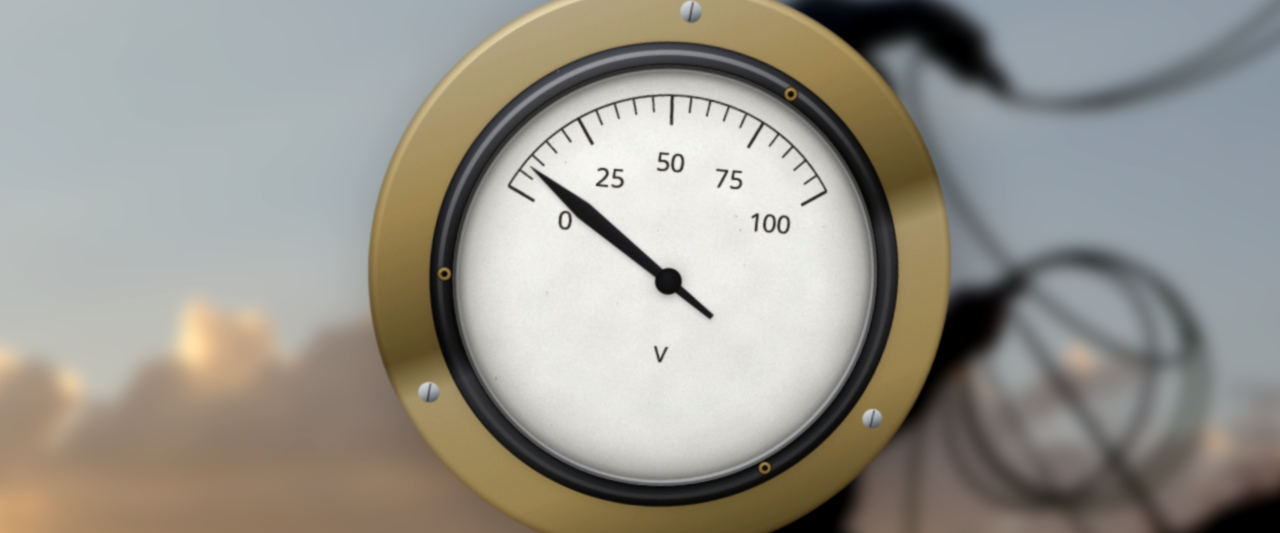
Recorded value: 7.5 V
